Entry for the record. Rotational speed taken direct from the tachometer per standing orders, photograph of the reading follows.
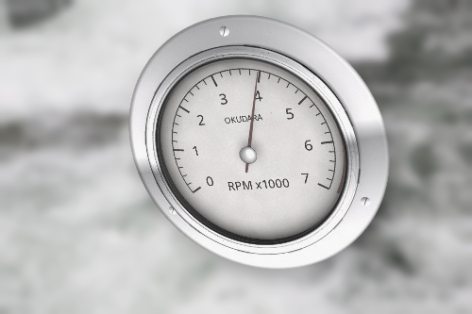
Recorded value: 4000 rpm
